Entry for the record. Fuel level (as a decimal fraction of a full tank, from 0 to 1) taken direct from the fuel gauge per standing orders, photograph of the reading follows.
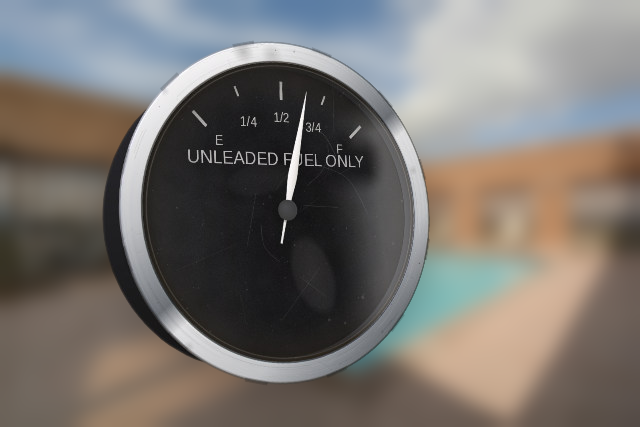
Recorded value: 0.625
